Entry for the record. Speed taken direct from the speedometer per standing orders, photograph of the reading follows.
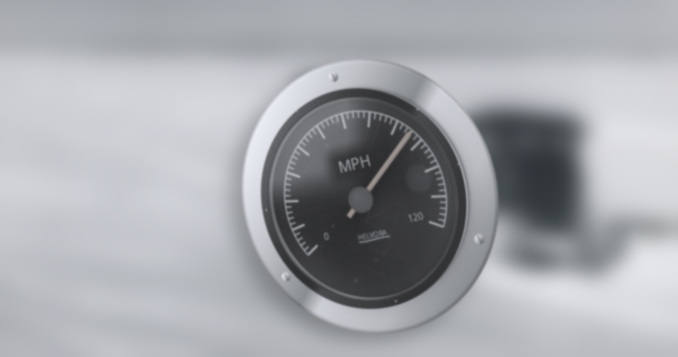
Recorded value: 86 mph
